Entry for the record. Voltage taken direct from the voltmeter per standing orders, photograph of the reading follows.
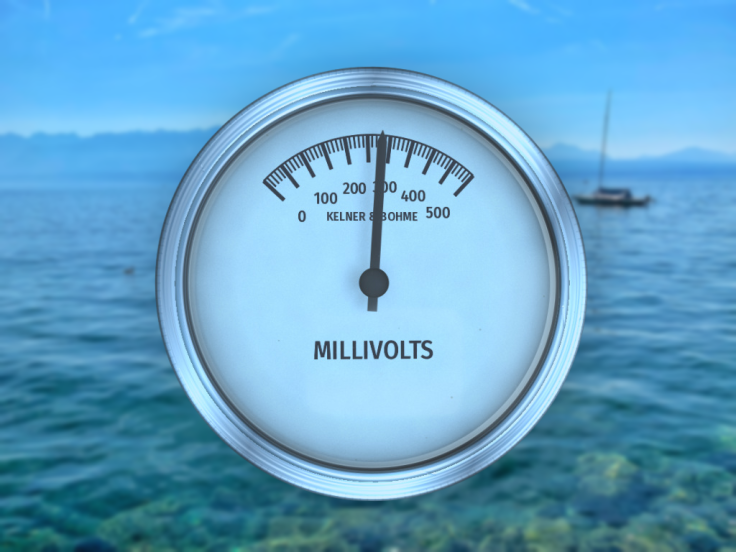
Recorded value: 280 mV
